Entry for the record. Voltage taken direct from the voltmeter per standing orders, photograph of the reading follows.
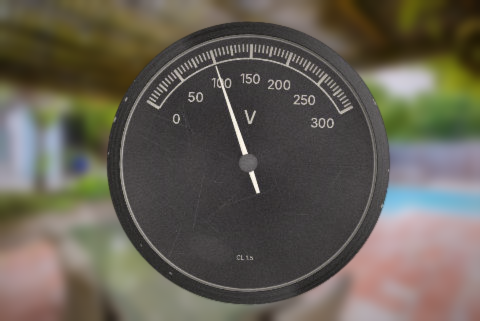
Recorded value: 100 V
